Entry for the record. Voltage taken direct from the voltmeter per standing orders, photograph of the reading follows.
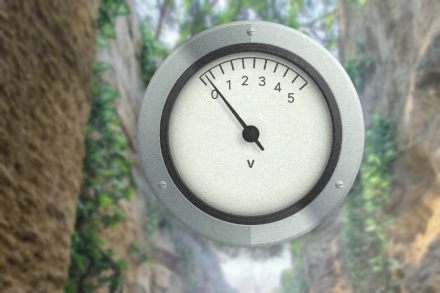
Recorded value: 0.25 V
